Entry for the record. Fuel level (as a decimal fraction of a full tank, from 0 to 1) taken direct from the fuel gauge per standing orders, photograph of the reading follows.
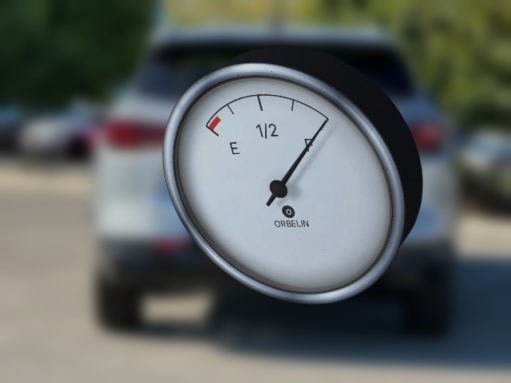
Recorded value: 1
